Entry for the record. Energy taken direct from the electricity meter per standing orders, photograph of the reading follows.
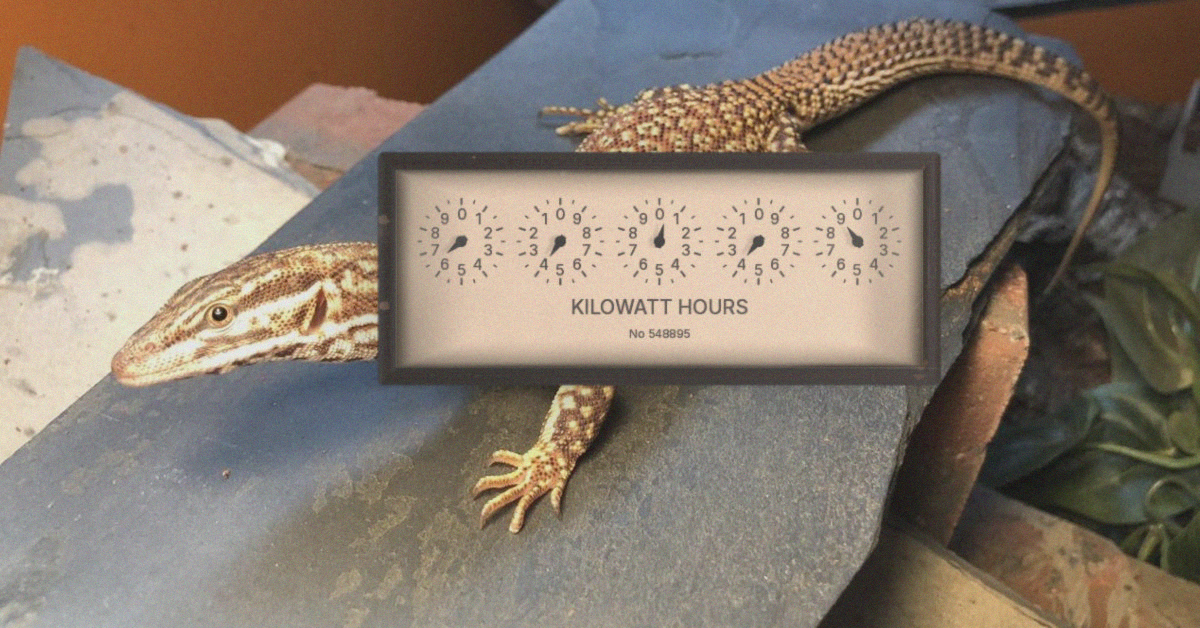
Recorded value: 64039 kWh
